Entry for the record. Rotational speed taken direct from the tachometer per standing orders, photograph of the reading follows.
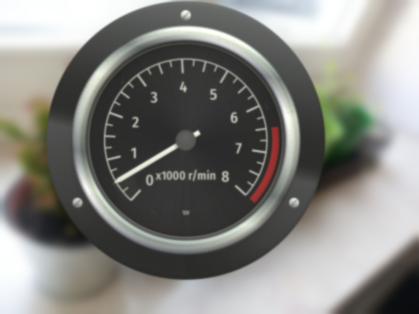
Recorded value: 500 rpm
